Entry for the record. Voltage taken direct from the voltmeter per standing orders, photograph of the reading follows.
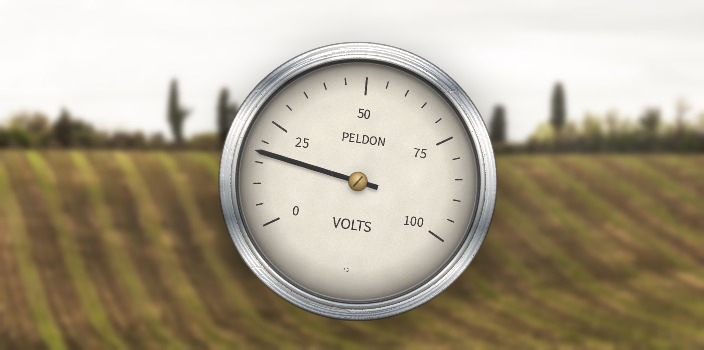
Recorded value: 17.5 V
